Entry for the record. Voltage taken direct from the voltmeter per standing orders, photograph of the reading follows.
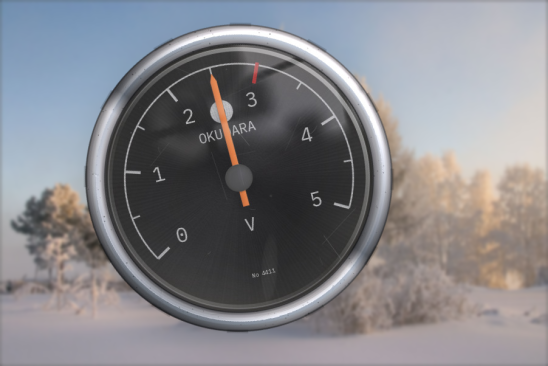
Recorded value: 2.5 V
